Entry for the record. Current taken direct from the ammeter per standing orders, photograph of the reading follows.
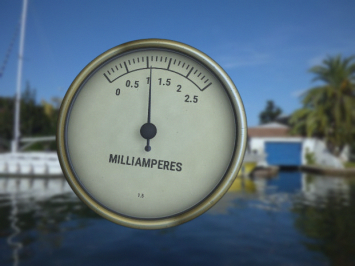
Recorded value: 1.1 mA
